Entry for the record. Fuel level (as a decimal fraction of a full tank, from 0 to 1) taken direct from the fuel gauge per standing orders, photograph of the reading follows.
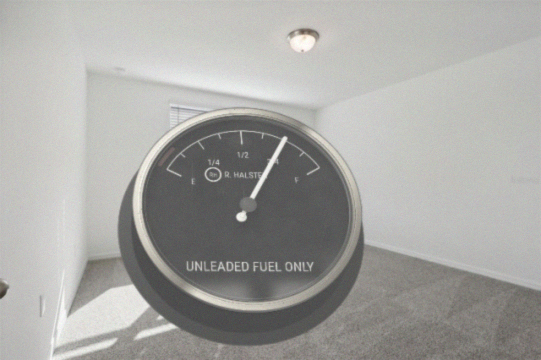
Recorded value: 0.75
